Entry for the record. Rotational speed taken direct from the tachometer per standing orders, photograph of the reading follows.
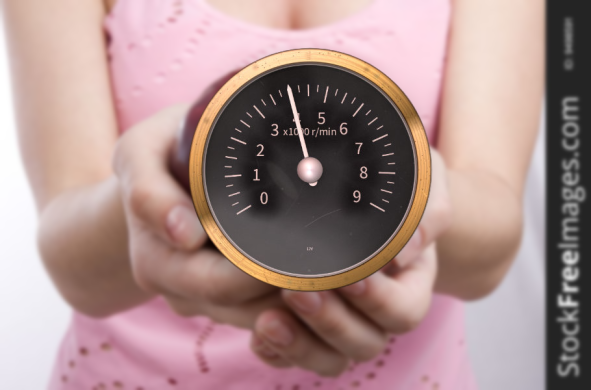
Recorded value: 4000 rpm
